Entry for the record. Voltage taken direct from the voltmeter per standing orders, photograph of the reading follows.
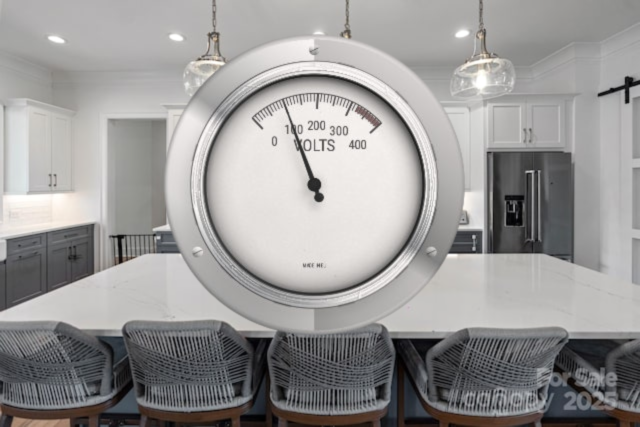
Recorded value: 100 V
